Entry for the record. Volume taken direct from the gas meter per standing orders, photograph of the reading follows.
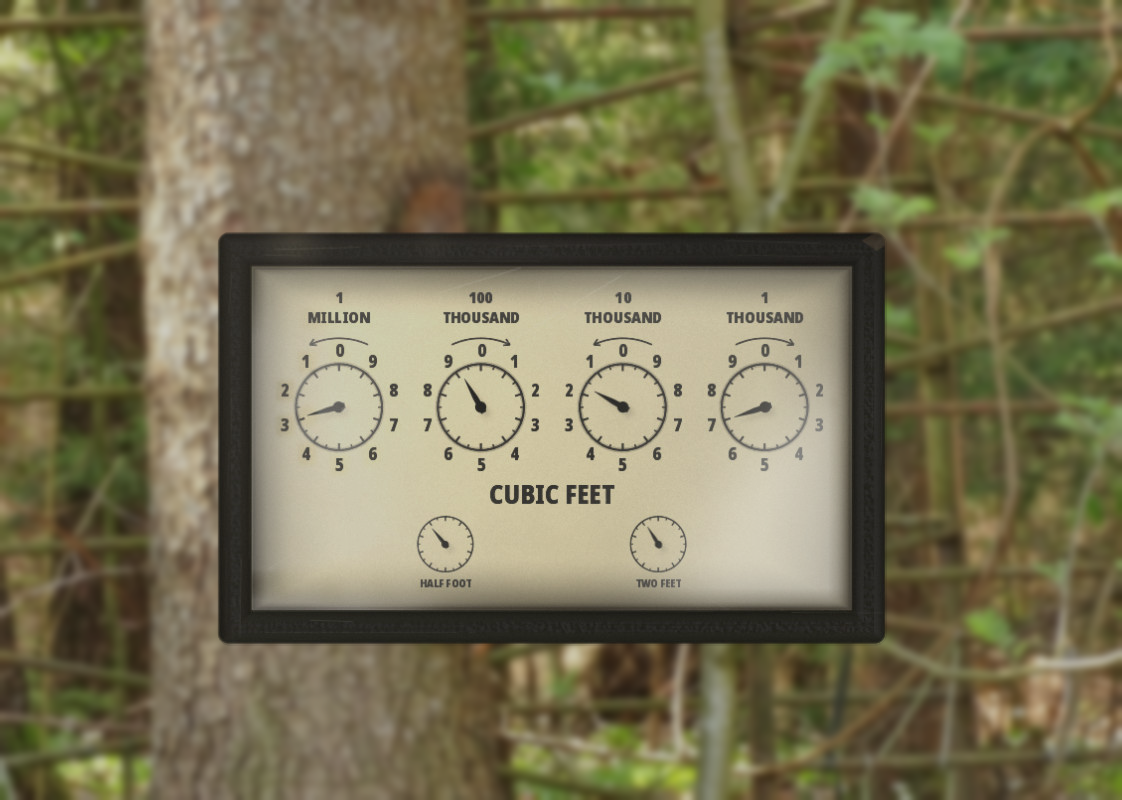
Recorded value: 291700 ft³
